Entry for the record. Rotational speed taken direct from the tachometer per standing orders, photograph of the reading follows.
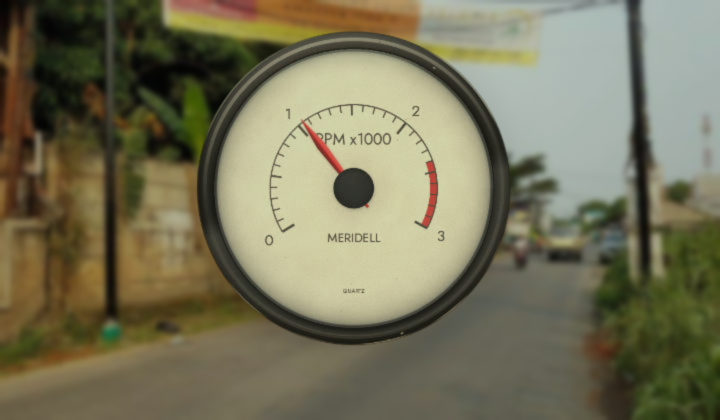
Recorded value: 1050 rpm
